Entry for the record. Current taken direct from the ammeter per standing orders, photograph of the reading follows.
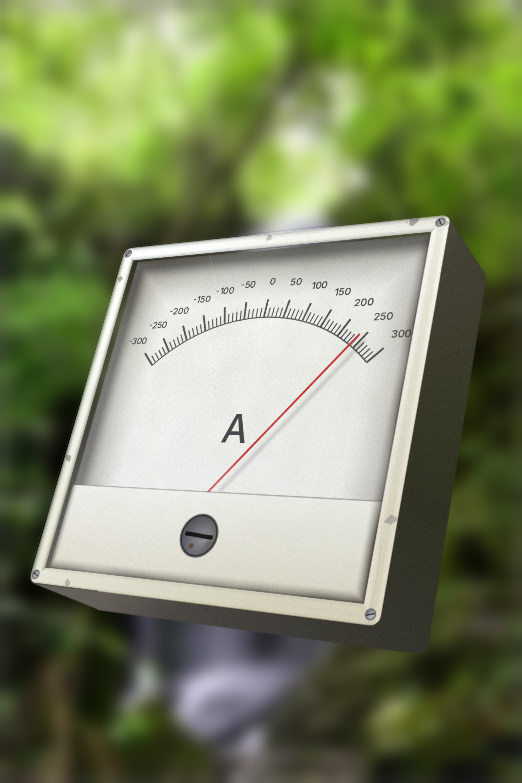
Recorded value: 250 A
